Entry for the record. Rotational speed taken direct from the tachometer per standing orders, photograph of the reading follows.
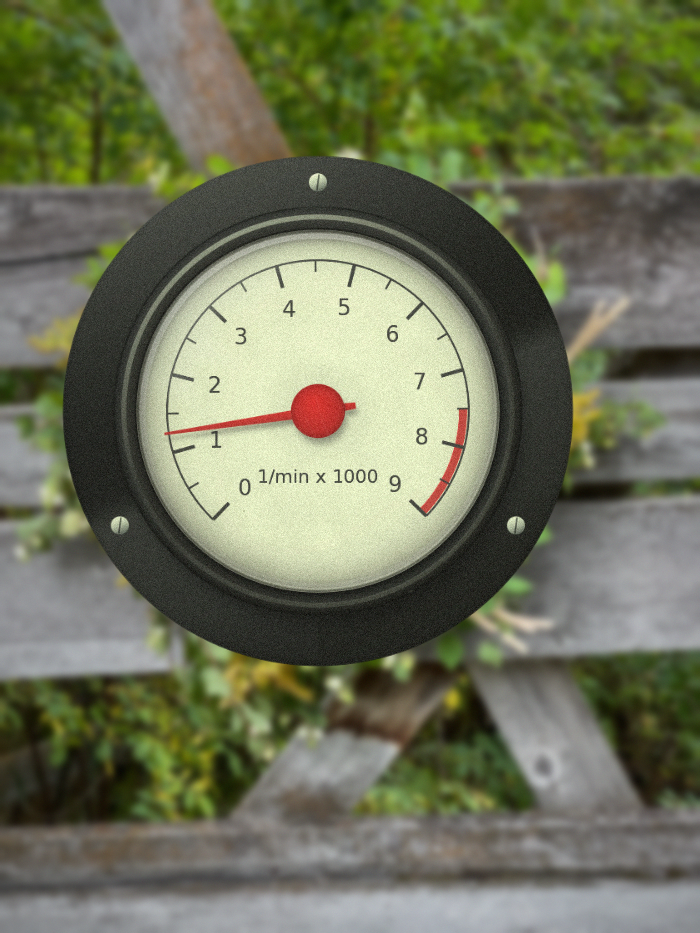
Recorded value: 1250 rpm
